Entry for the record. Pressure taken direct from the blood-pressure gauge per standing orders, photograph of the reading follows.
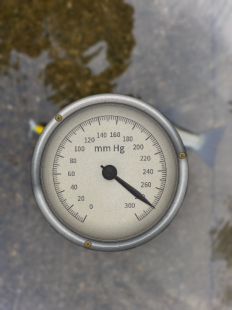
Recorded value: 280 mmHg
